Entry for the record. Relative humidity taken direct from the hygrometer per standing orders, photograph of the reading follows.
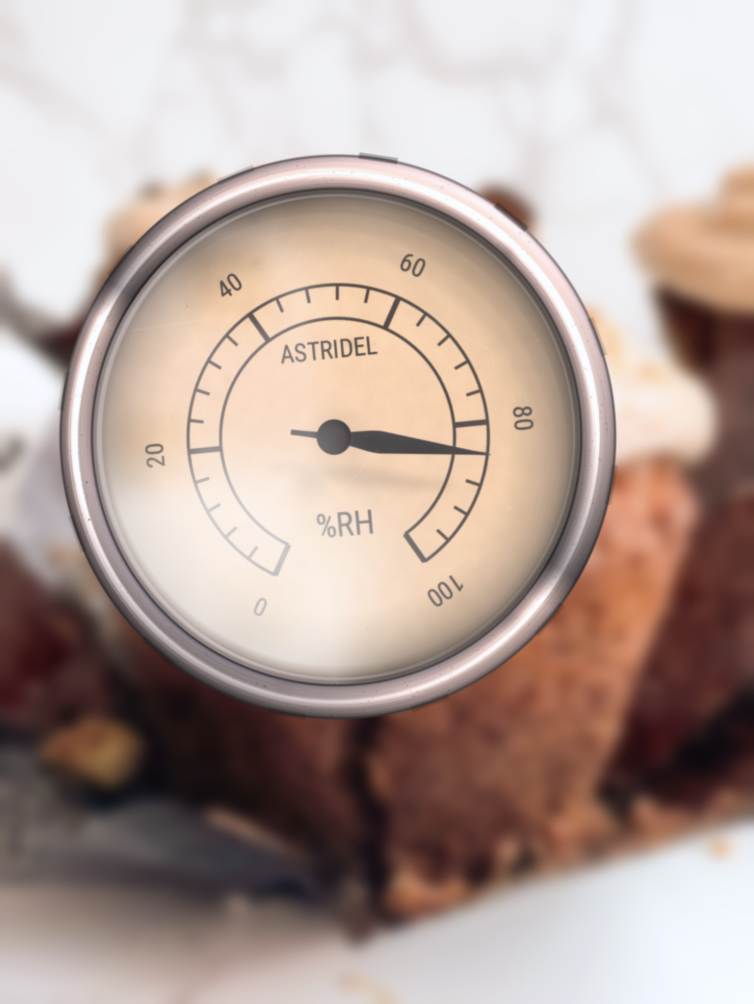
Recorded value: 84 %
